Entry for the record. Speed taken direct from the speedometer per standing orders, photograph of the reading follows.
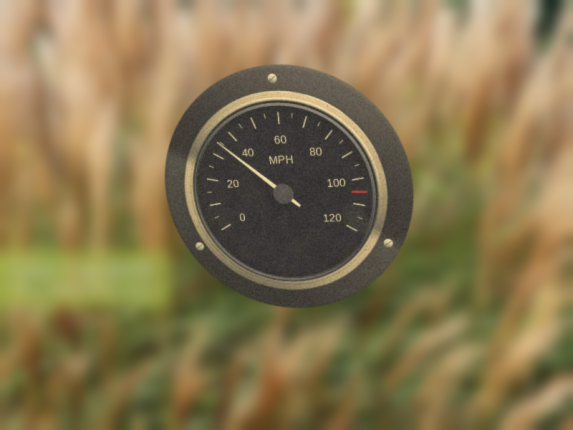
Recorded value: 35 mph
